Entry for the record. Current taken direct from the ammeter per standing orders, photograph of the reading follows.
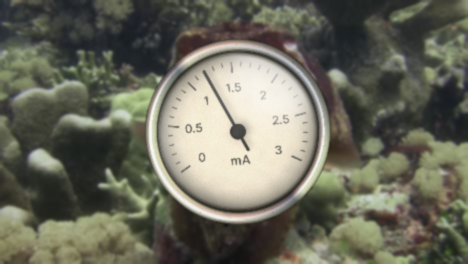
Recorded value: 1.2 mA
